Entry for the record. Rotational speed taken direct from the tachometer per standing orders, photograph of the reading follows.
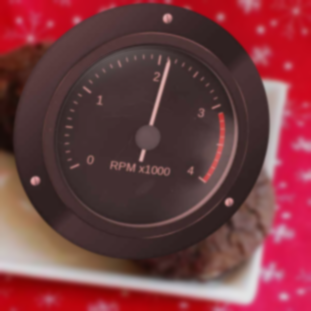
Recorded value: 2100 rpm
